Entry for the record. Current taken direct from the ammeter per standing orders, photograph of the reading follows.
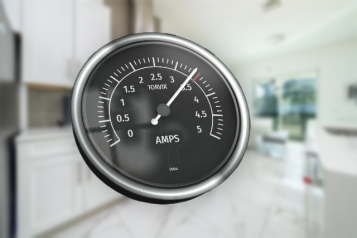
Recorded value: 3.4 A
